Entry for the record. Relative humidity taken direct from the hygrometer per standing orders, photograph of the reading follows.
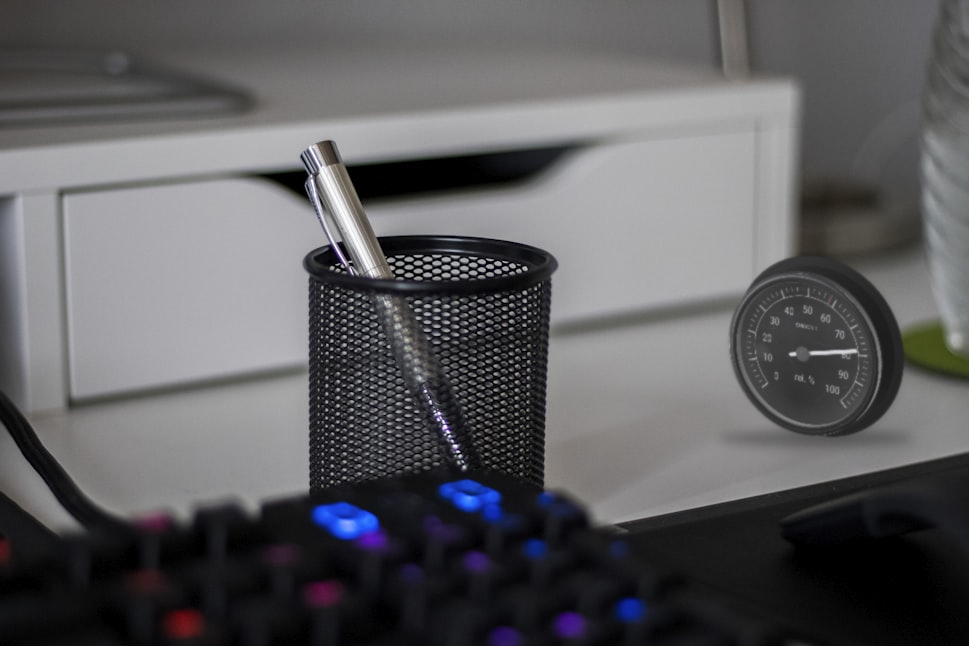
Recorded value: 78 %
